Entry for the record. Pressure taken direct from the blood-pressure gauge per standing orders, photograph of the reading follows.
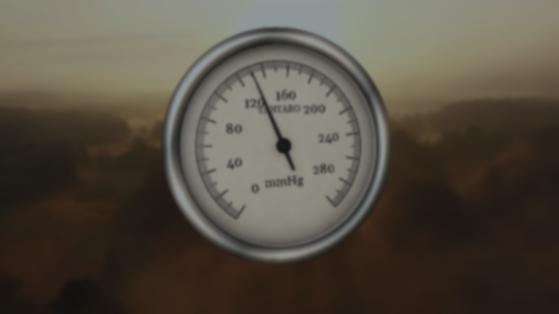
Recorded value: 130 mmHg
